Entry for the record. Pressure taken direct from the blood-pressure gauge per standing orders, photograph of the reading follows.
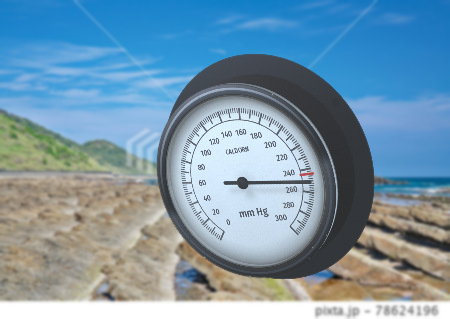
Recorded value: 250 mmHg
